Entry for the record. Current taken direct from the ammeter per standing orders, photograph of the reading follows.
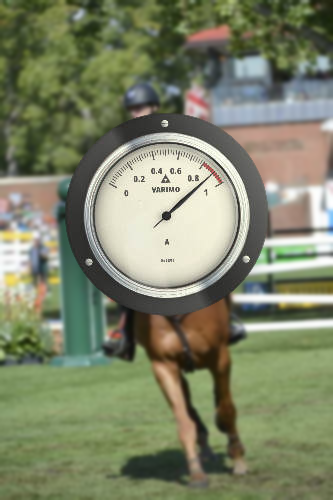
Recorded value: 0.9 A
